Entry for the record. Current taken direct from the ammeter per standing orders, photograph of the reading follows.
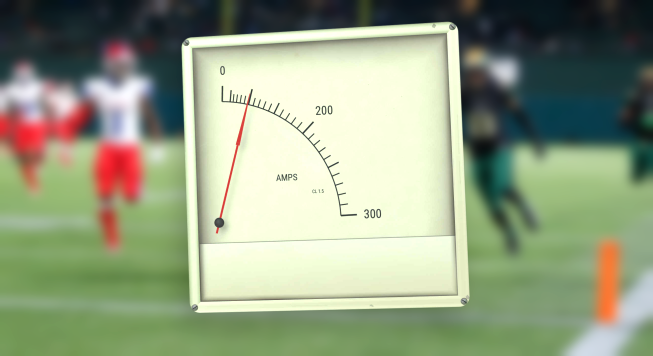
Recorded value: 100 A
